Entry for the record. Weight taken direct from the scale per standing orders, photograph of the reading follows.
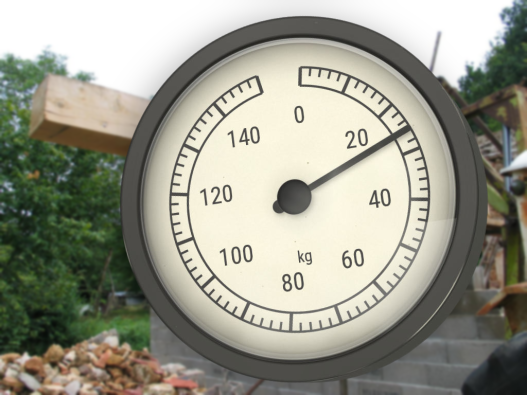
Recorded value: 26 kg
